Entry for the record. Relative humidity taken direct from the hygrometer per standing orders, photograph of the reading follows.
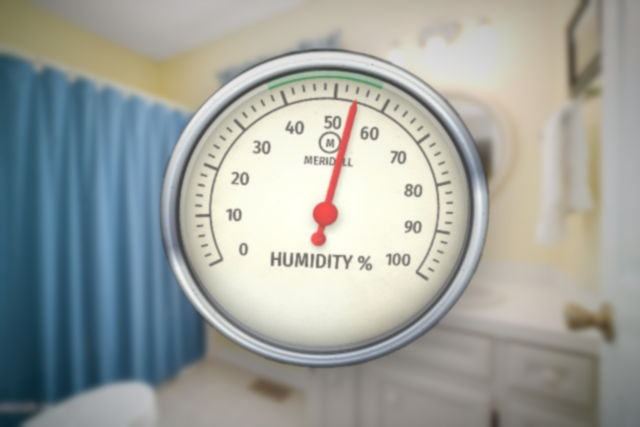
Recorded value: 54 %
